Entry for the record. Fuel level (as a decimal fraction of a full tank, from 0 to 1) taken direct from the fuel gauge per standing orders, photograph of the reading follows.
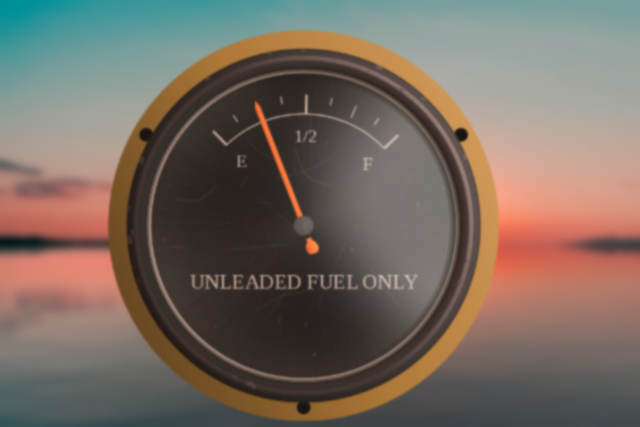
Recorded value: 0.25
